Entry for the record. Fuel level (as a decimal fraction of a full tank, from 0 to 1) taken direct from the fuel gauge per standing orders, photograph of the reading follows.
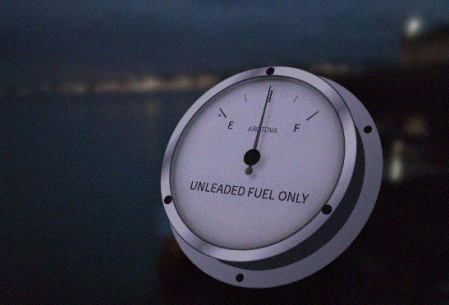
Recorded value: 0.5
